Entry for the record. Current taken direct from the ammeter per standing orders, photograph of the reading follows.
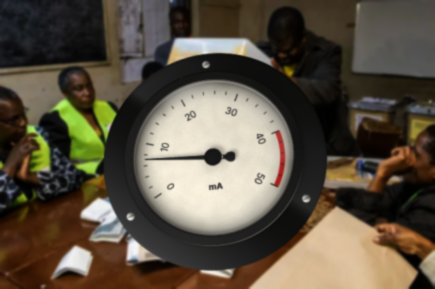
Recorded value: 7 mA
